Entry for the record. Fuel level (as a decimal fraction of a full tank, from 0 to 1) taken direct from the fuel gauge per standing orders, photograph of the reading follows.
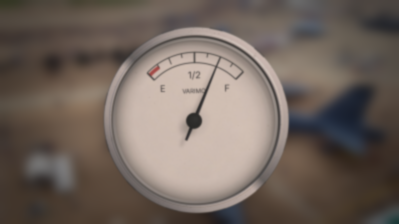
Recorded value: 0.75
